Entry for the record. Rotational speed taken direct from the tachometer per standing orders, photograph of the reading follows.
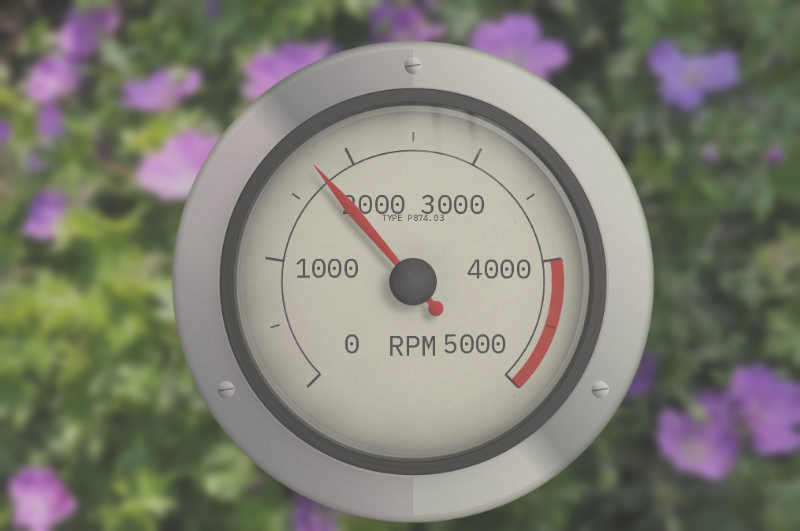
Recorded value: 1750 rpm
